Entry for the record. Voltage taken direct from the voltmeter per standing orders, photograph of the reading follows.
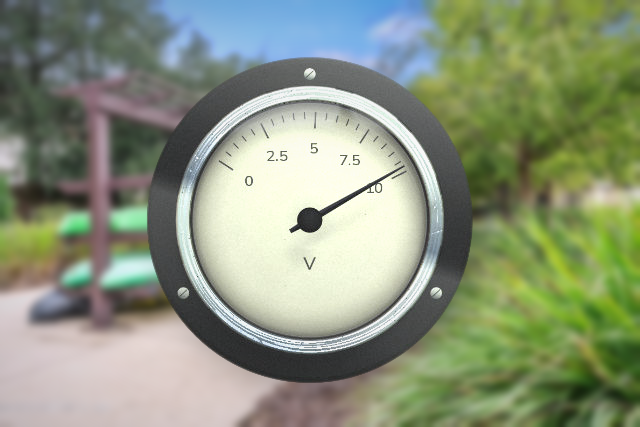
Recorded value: 9.75 V
